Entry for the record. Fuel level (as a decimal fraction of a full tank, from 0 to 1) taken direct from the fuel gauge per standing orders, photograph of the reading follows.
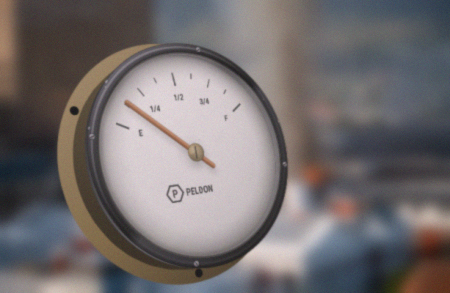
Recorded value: 0.125
